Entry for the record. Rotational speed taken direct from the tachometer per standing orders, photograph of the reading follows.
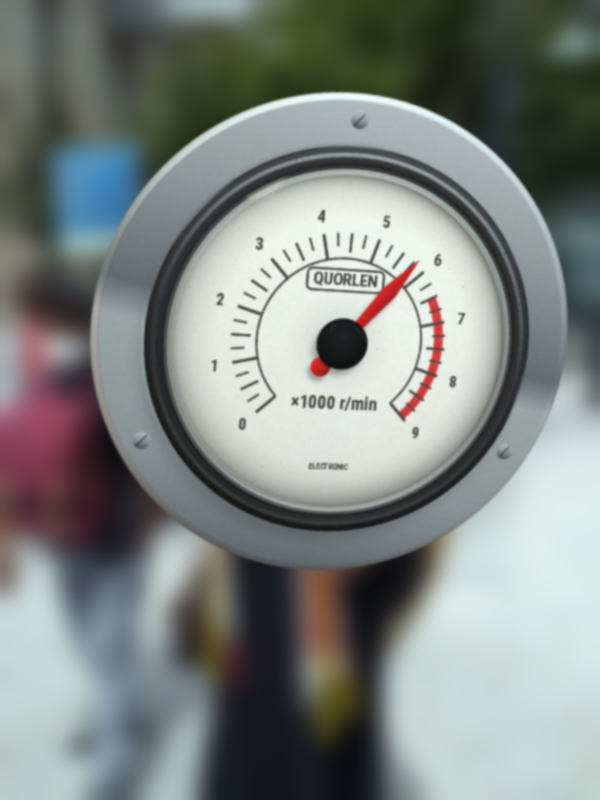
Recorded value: 5750 rpm
